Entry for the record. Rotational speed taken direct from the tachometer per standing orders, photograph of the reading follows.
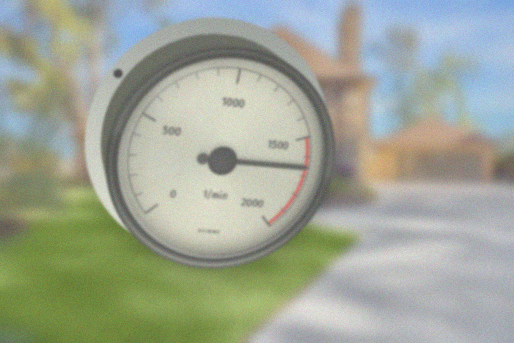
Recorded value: 1650 rpm
